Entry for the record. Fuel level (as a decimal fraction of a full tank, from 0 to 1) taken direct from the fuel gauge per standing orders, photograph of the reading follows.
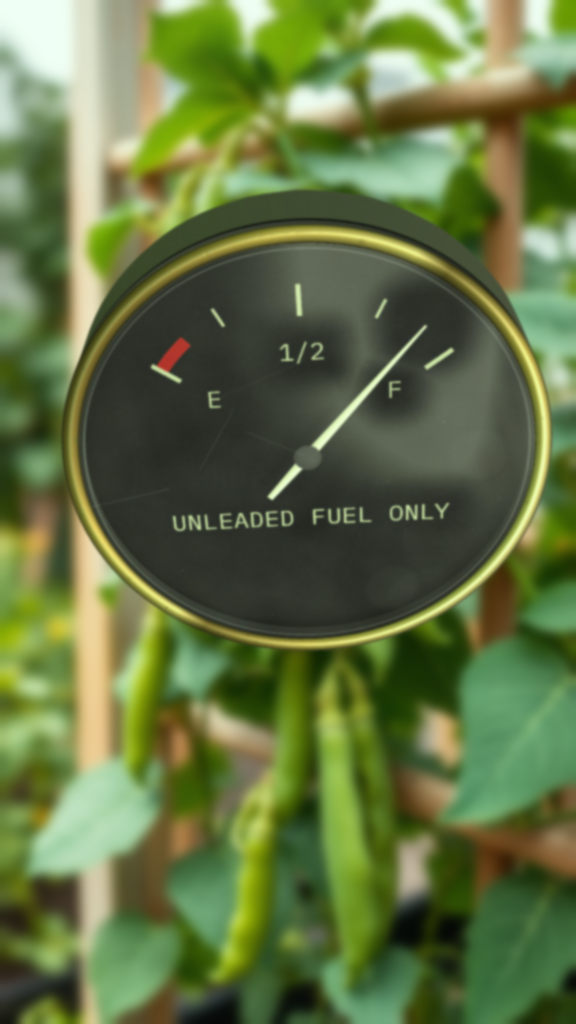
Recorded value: 0.875
